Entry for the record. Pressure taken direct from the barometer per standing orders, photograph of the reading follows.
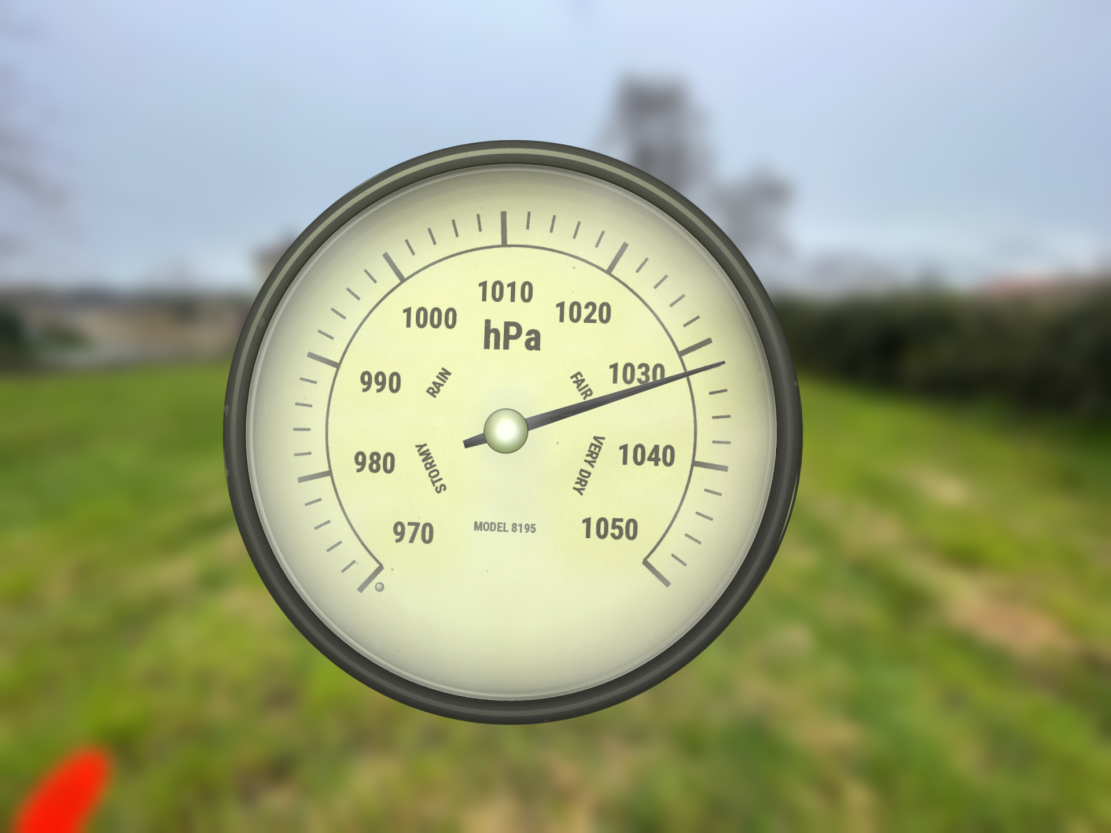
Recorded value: 1032 hPa
